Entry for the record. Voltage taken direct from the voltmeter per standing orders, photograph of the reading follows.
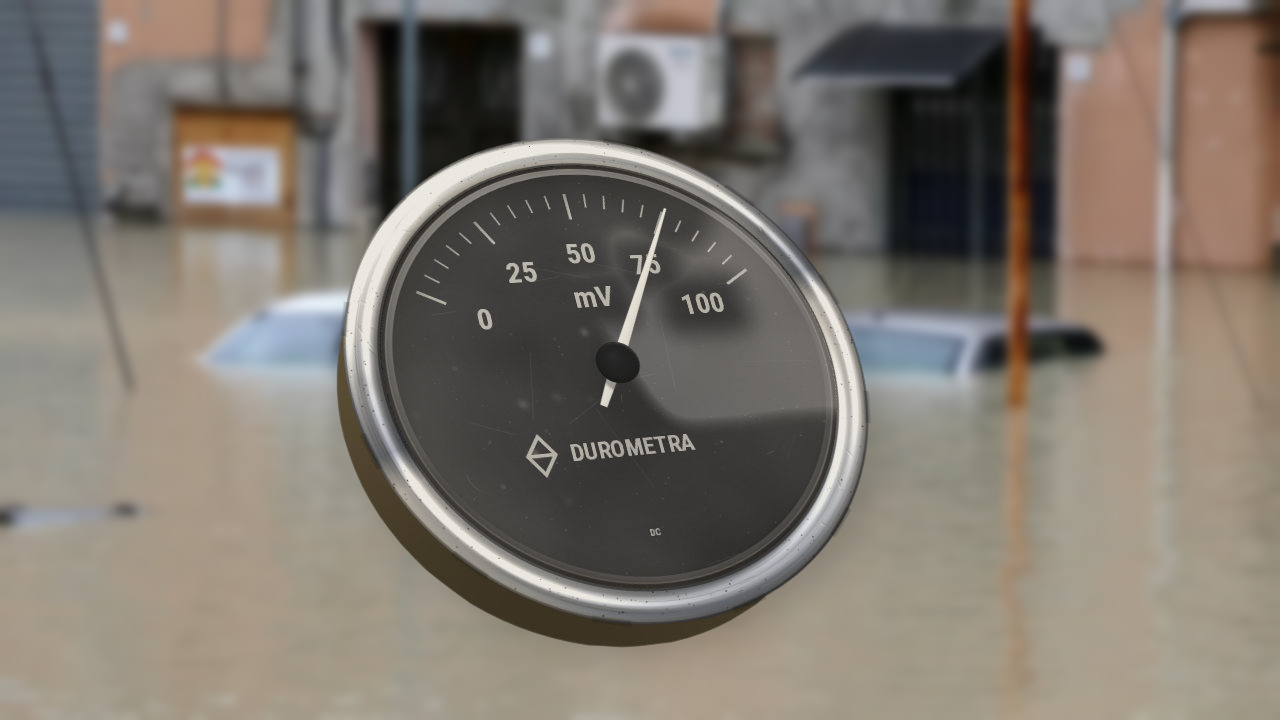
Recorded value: 75 mV
